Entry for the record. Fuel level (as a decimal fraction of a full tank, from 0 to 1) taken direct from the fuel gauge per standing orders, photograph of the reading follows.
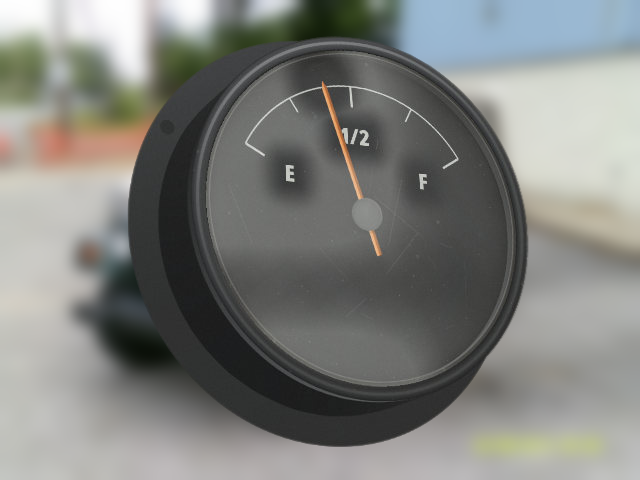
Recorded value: 0.375
